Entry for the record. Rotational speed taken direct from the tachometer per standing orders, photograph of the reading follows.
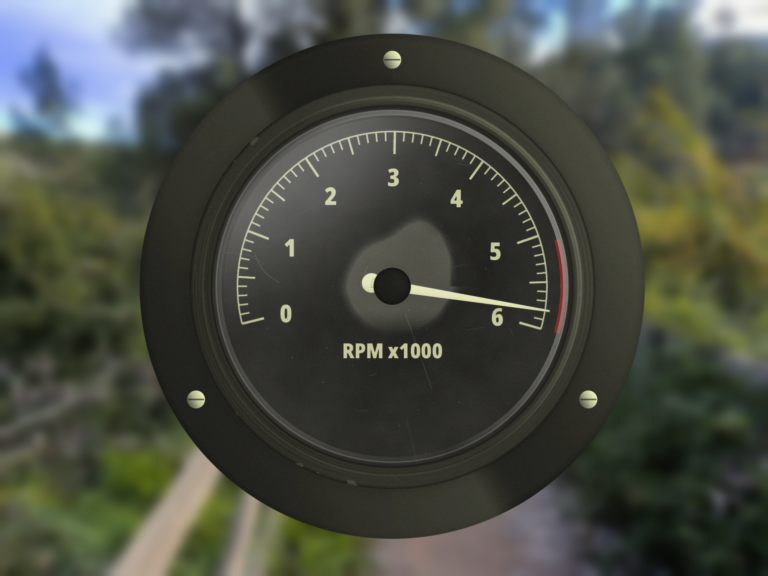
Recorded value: 5800 rpm
